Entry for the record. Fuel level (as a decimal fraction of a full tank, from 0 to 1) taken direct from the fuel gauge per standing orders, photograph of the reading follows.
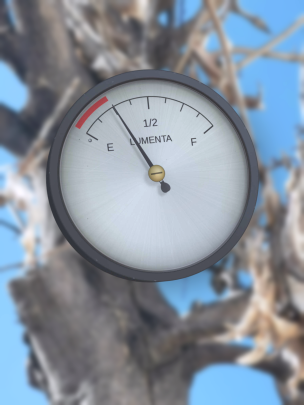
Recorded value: 0.25
